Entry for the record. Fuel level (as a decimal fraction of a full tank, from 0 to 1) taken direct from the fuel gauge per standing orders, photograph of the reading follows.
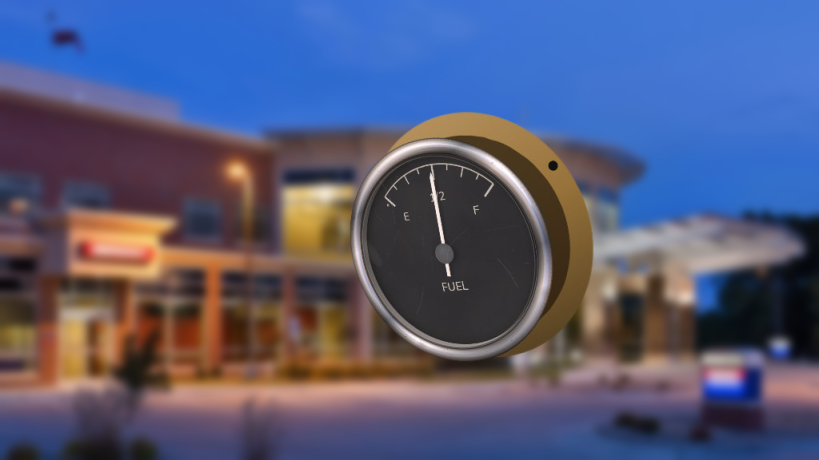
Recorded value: 0.5
